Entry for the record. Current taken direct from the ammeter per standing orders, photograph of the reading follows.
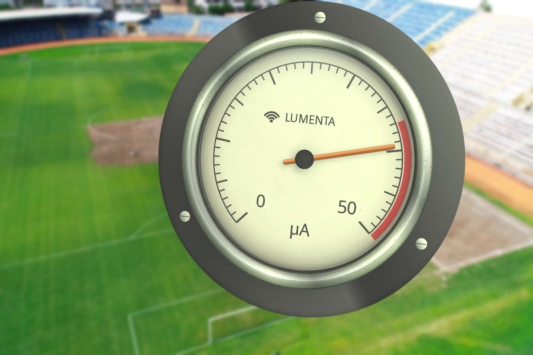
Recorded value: 39.5 µA
